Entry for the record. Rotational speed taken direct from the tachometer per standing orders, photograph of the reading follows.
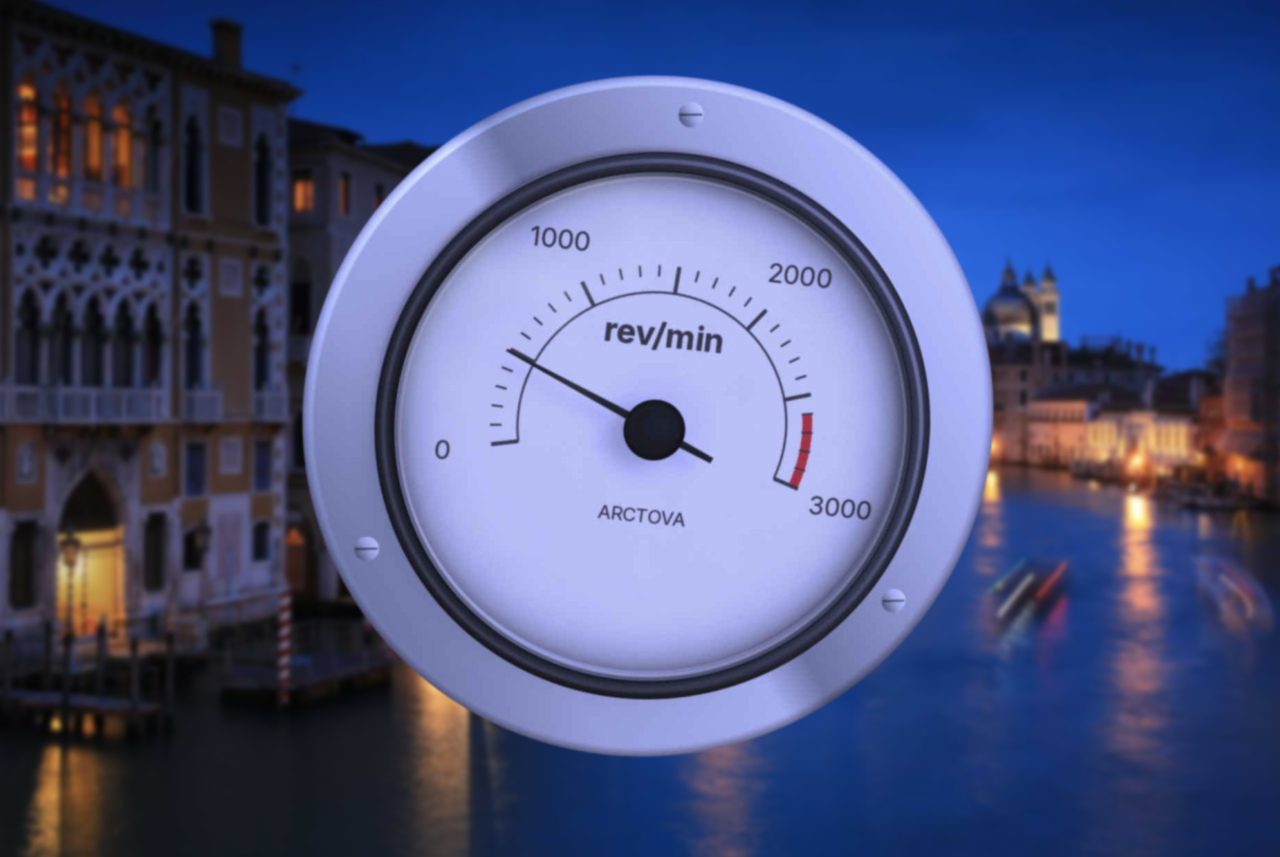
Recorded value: 500 rpm
